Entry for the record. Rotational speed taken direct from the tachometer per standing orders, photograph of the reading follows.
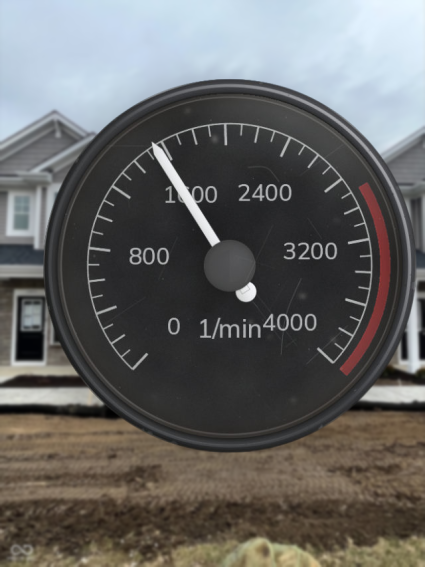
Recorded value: 1550 rpm
